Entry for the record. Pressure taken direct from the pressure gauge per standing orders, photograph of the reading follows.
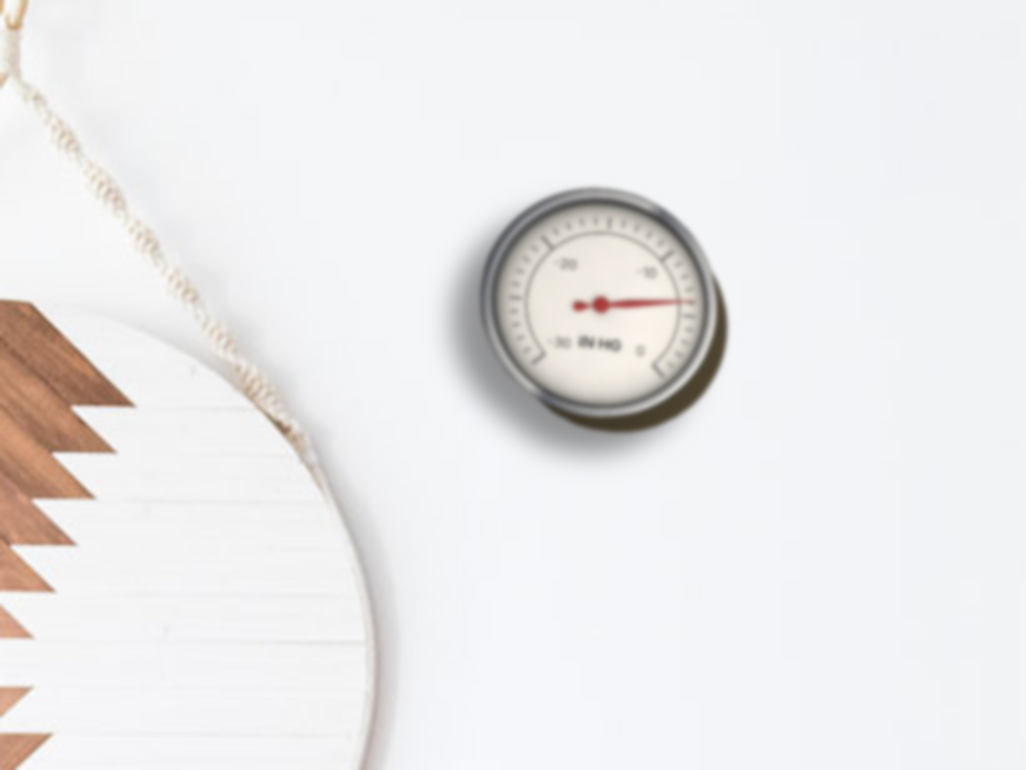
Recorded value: -6 inHg
